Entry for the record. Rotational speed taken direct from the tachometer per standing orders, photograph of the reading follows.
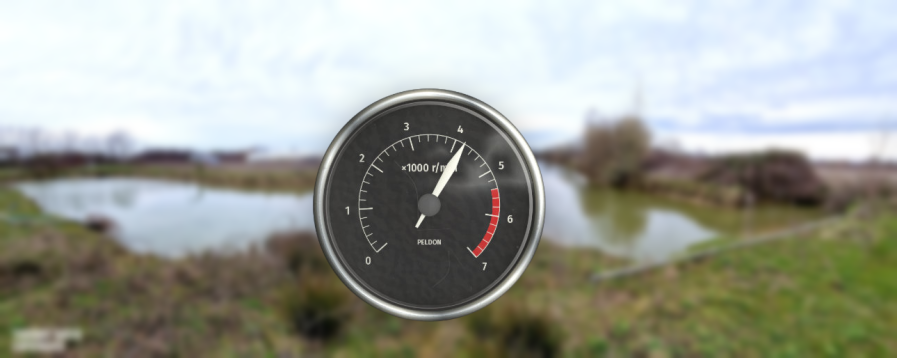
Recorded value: 4200 rpm
